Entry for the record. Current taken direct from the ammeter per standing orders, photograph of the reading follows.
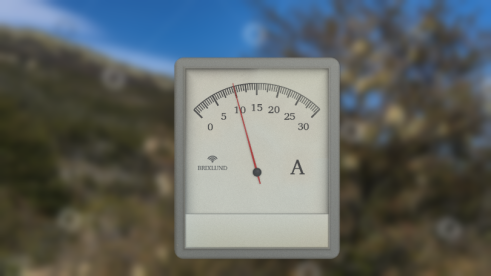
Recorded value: 10 A
